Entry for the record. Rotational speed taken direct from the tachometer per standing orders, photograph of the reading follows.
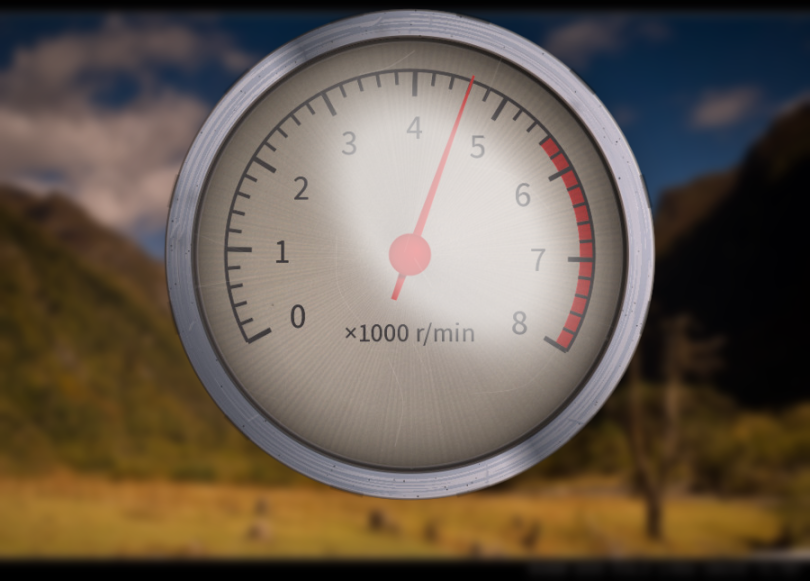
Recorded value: 4600 rpm
